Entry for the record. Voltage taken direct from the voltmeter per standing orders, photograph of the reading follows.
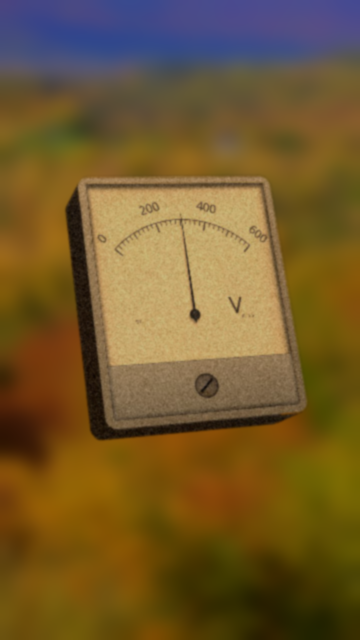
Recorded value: 300 V
